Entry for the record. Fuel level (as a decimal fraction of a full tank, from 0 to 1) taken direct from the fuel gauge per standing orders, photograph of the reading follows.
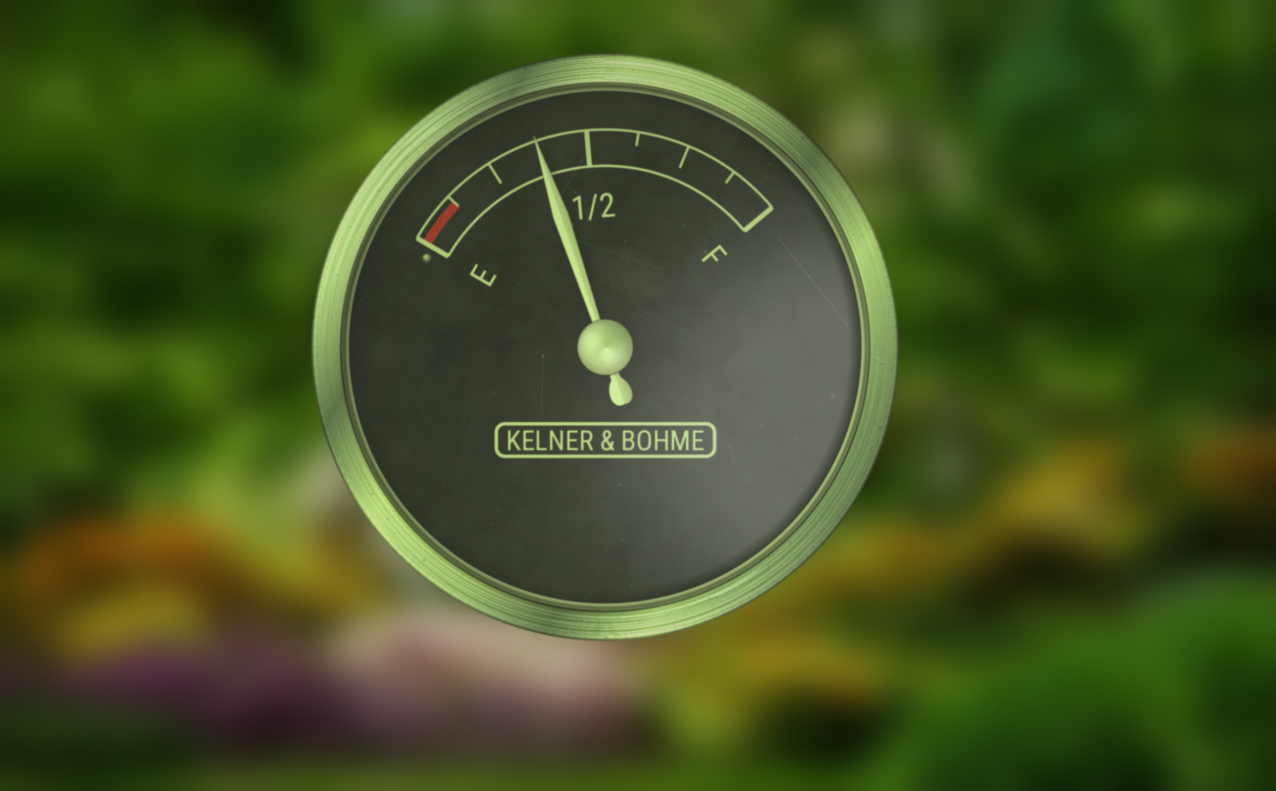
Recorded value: 0.375
